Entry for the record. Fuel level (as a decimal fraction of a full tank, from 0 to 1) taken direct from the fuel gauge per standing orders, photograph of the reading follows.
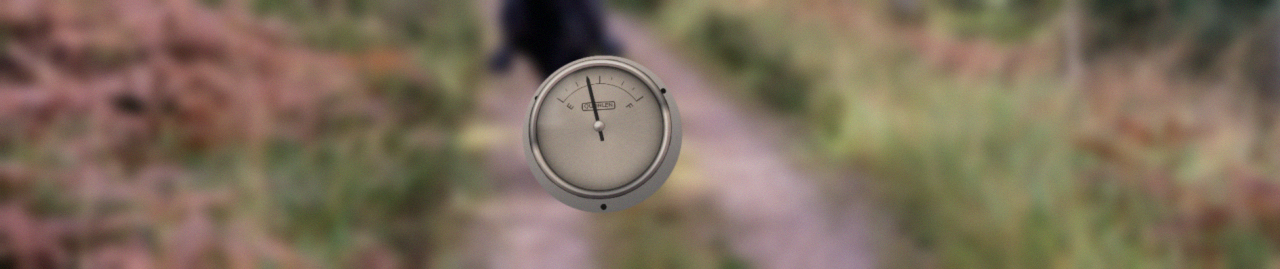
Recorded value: 0.375
